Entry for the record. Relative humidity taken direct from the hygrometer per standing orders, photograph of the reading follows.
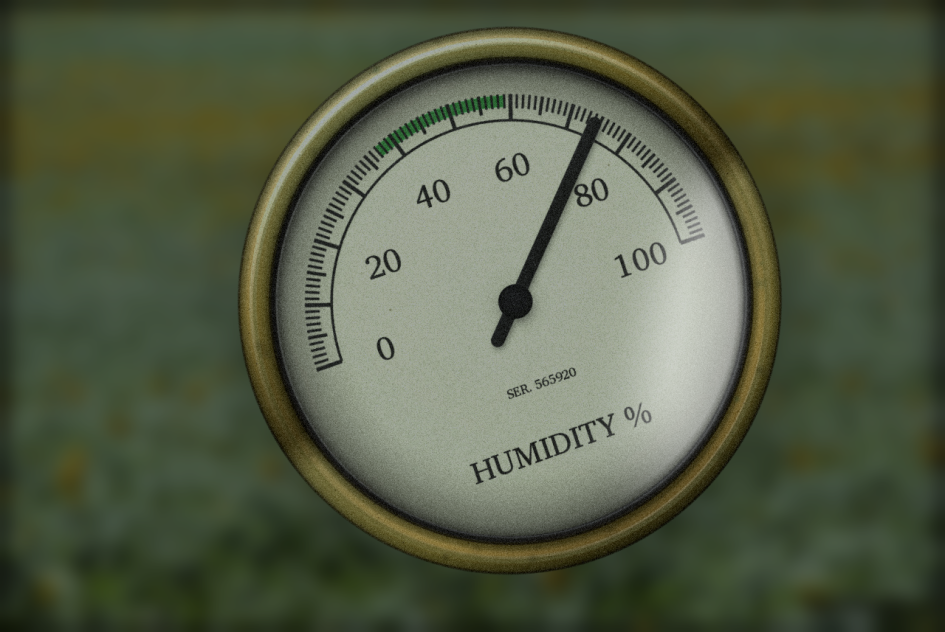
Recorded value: 74 %
